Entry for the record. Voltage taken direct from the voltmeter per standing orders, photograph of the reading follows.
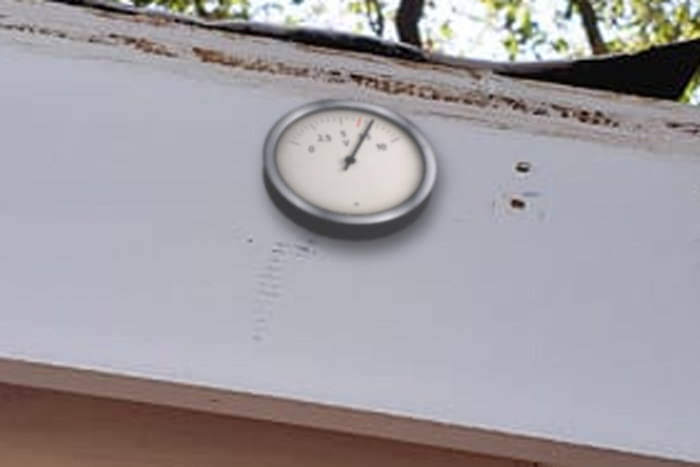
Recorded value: 7.5 V
